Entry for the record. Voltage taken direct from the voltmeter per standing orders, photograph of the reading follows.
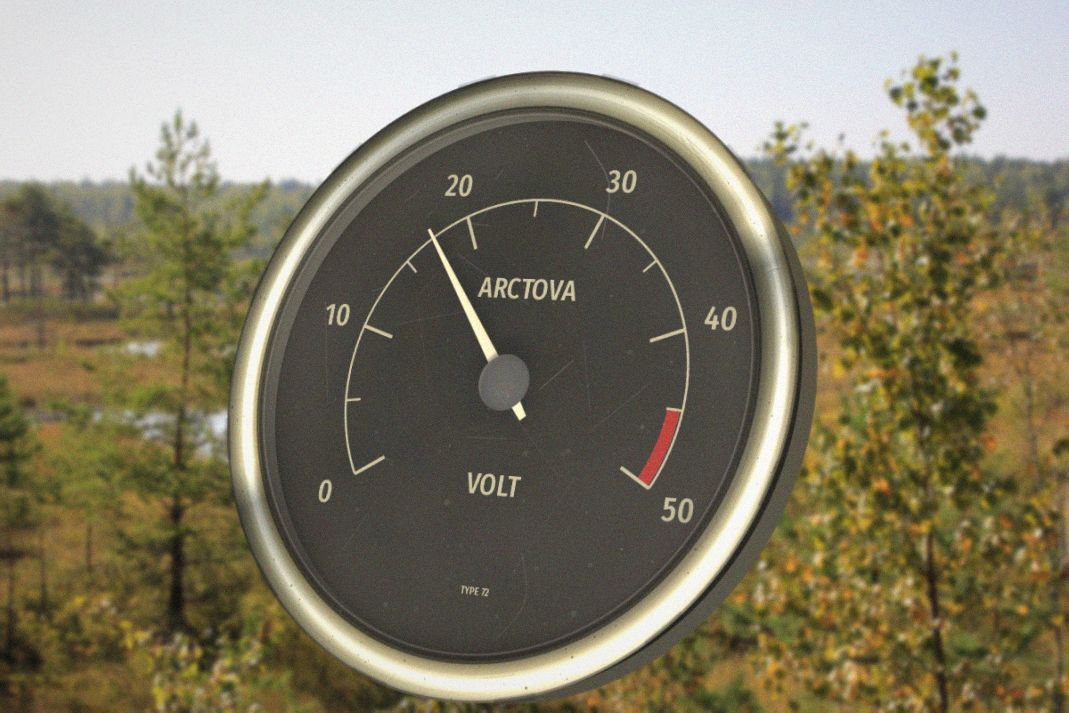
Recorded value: 17.5 V
